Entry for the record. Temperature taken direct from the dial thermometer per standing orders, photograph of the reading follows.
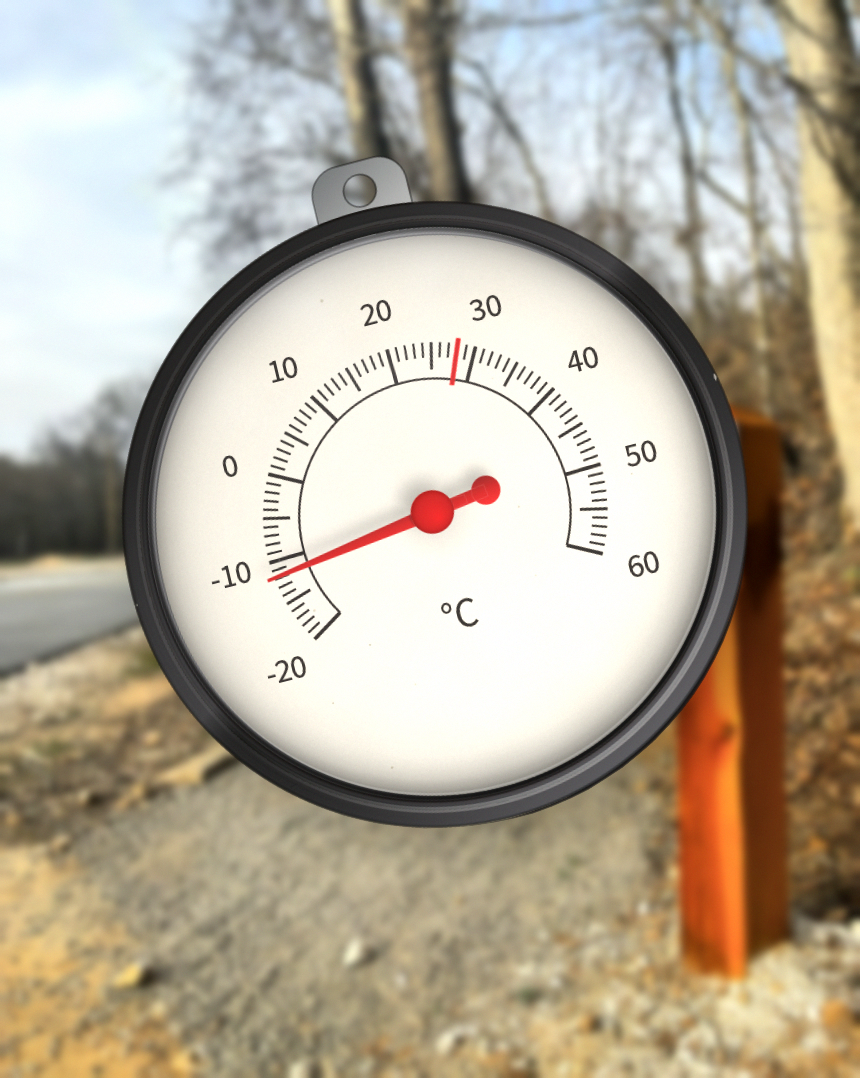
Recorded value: -12 °C
